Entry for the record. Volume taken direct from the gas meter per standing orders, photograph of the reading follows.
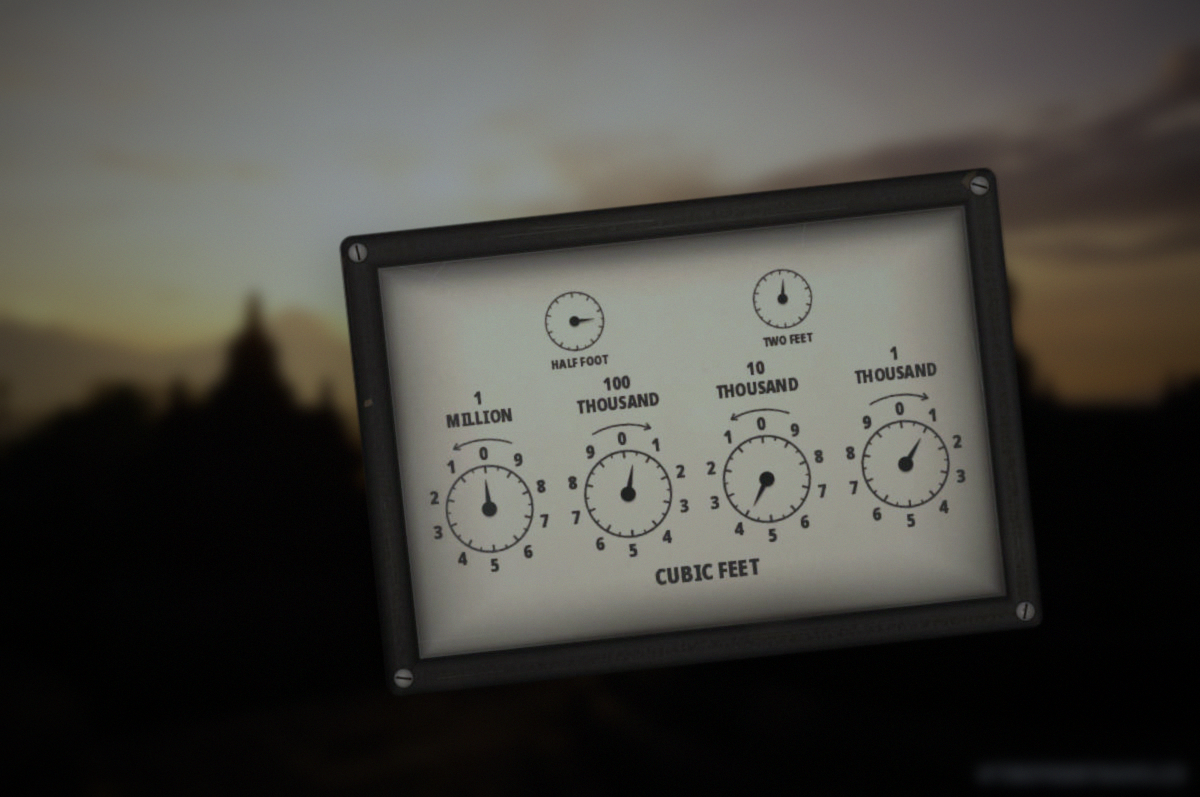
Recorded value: 4100 ft³
